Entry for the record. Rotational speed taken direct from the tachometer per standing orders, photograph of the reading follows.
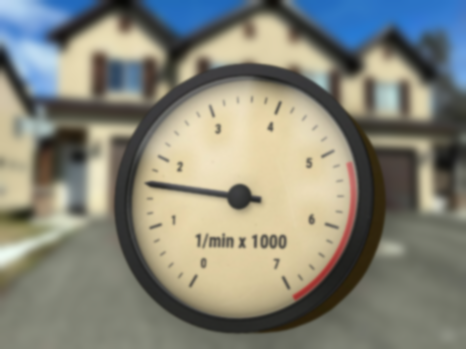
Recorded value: 1600 rpm
